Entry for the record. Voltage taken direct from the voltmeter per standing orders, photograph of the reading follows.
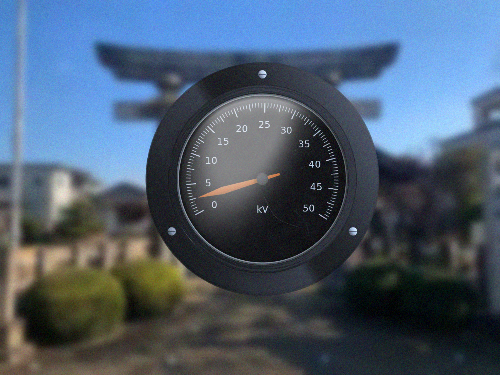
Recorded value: 2.5 kV
